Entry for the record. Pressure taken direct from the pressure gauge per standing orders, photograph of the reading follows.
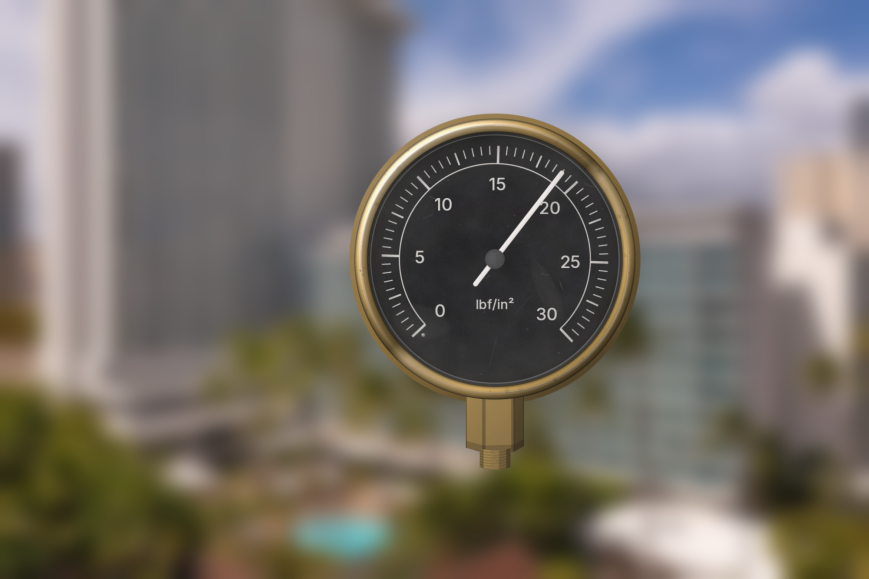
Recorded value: 19 psi
